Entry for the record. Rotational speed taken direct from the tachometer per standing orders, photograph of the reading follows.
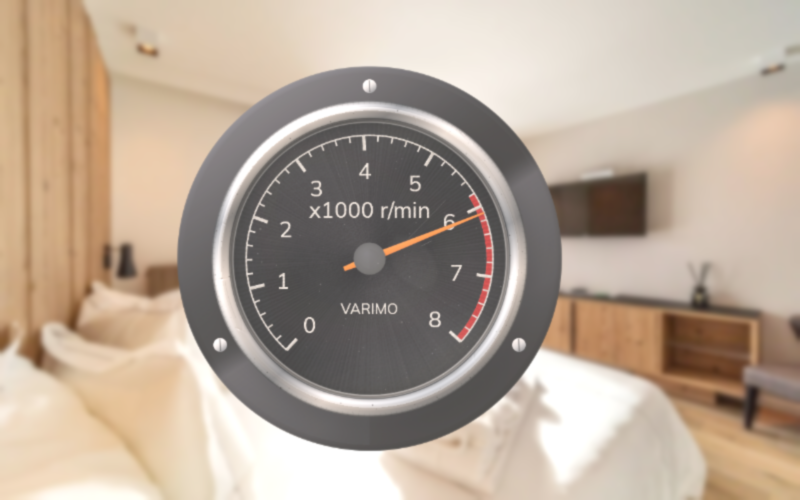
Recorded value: 6100 rpm
